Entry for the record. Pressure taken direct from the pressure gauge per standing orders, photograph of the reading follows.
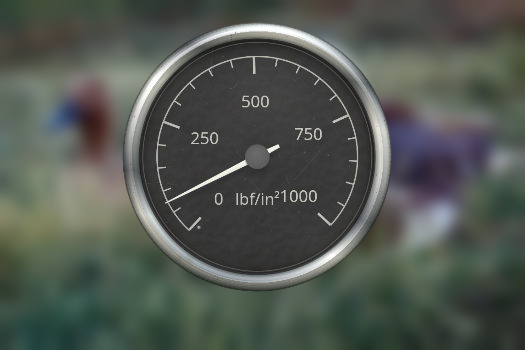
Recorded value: 75 psi
